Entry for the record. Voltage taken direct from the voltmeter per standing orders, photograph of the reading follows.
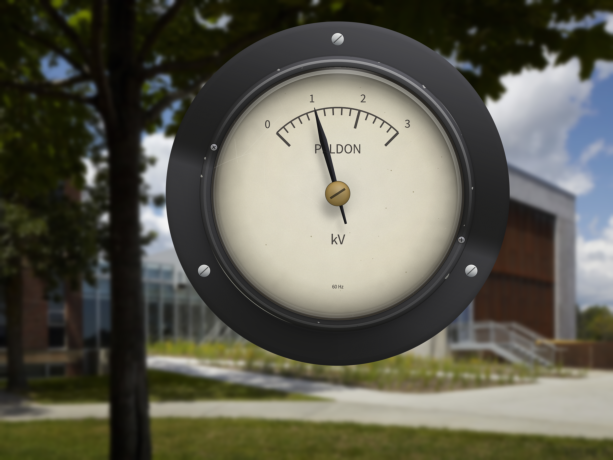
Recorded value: 1 kV
